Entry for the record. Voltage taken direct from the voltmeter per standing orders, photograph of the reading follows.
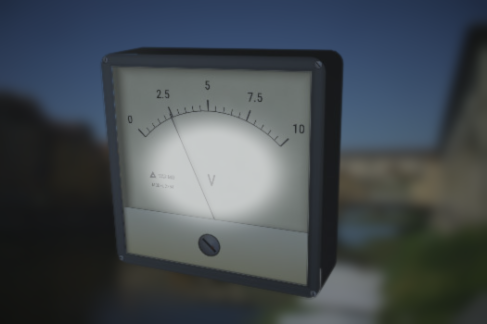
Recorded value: 2.5 V
